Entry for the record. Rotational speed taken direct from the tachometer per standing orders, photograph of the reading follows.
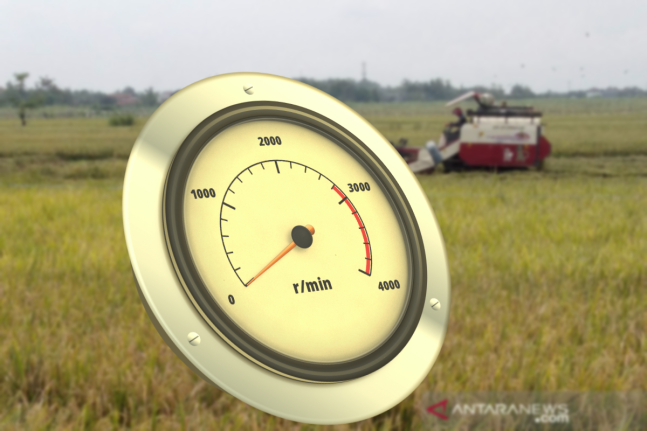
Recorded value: 0 rpm
